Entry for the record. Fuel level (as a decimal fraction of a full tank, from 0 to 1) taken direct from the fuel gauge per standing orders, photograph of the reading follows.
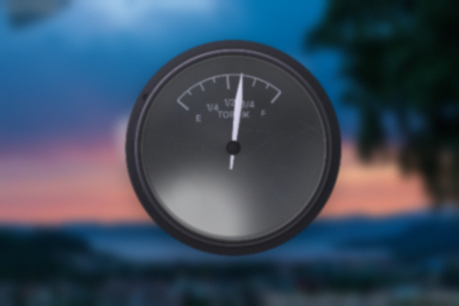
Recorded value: 0.625
